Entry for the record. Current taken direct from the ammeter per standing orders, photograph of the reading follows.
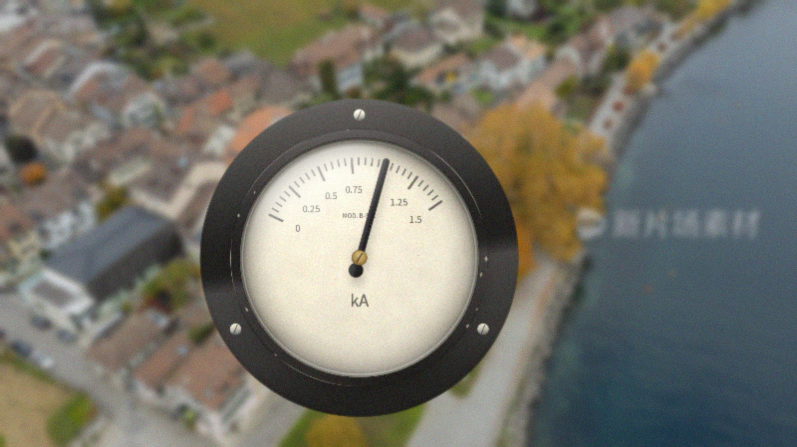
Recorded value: 1 kA
